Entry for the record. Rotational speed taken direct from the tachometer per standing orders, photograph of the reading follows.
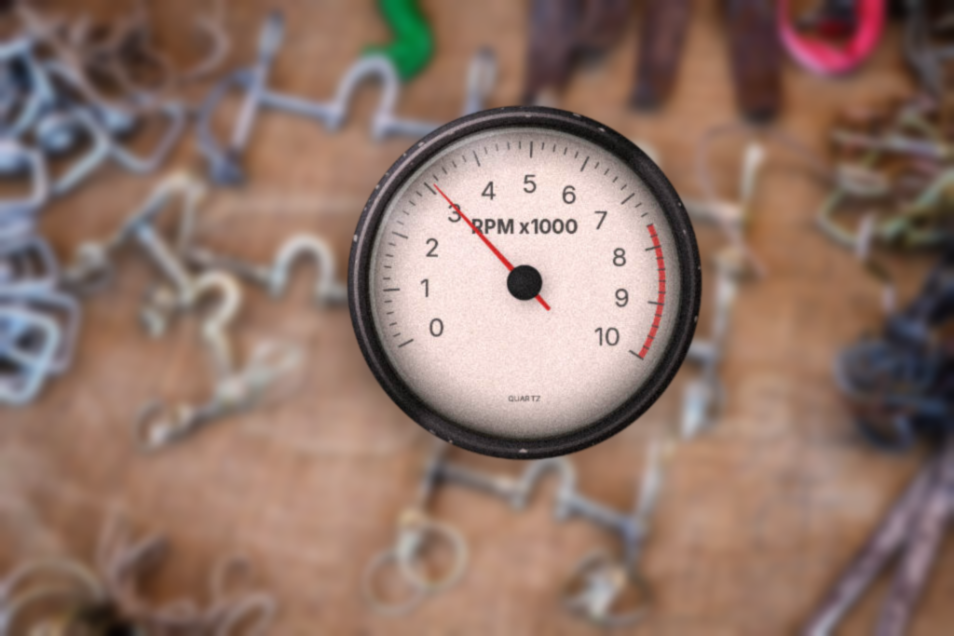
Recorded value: 3100 rpm
